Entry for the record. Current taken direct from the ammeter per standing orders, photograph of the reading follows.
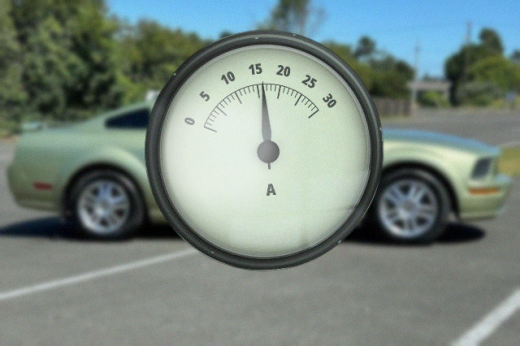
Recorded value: 16 A
